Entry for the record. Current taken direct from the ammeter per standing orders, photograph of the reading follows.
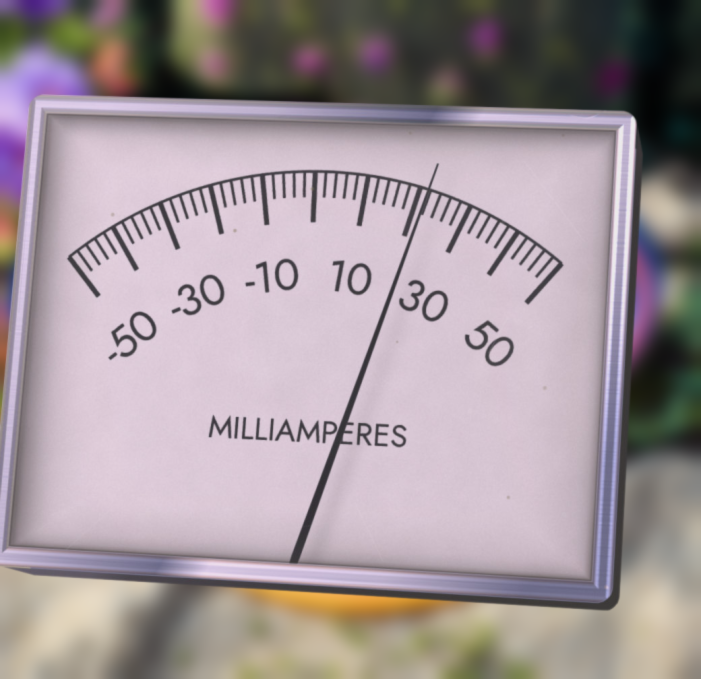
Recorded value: 22 mA
